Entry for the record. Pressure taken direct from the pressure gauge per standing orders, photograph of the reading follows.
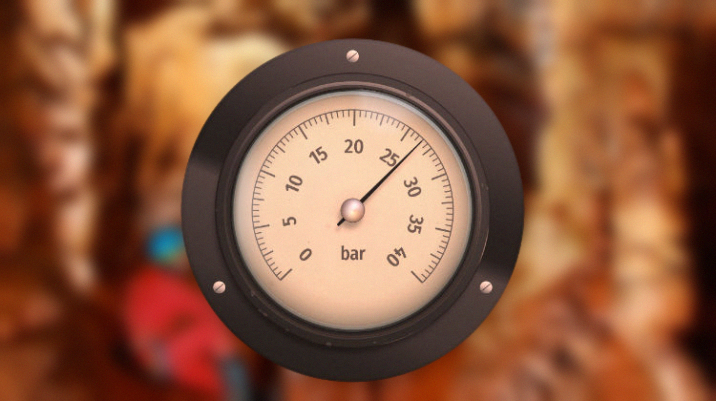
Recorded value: 26.5 bar
